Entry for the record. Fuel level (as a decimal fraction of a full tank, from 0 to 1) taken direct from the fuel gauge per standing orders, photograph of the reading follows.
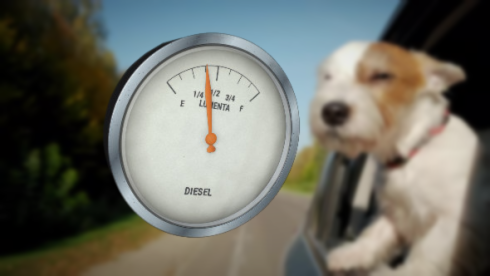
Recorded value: 0.375
